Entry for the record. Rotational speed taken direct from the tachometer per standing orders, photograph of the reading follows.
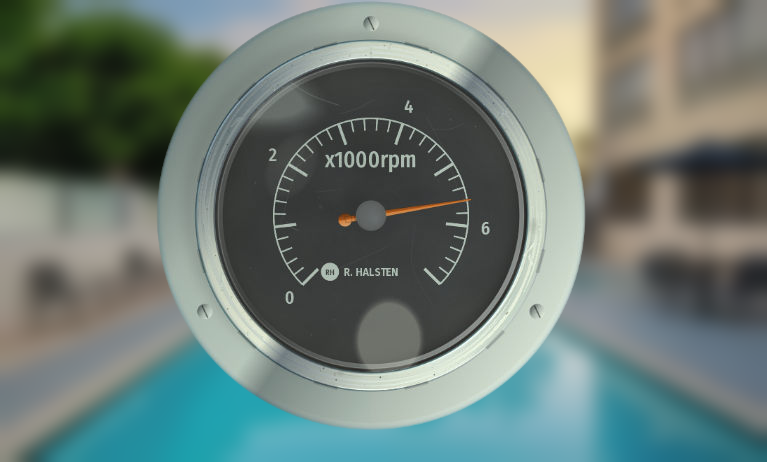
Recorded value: 5600 rpm
